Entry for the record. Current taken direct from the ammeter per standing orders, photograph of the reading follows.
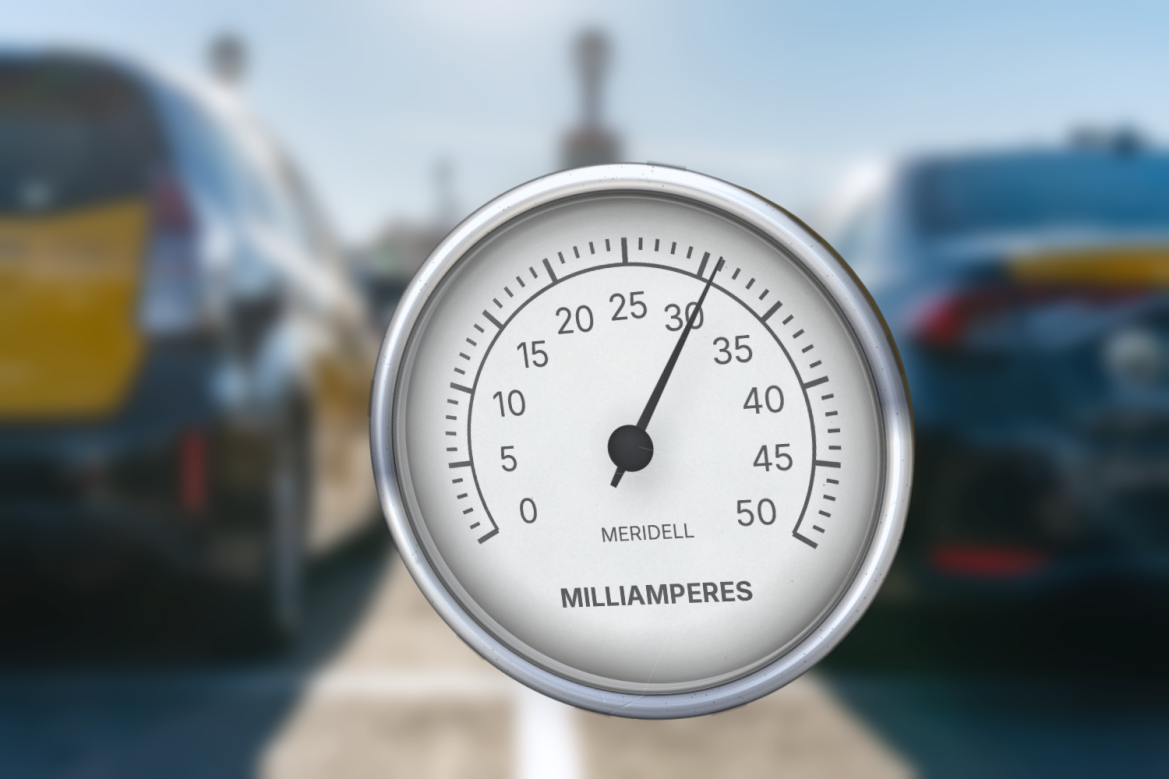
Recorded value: 31 mA
